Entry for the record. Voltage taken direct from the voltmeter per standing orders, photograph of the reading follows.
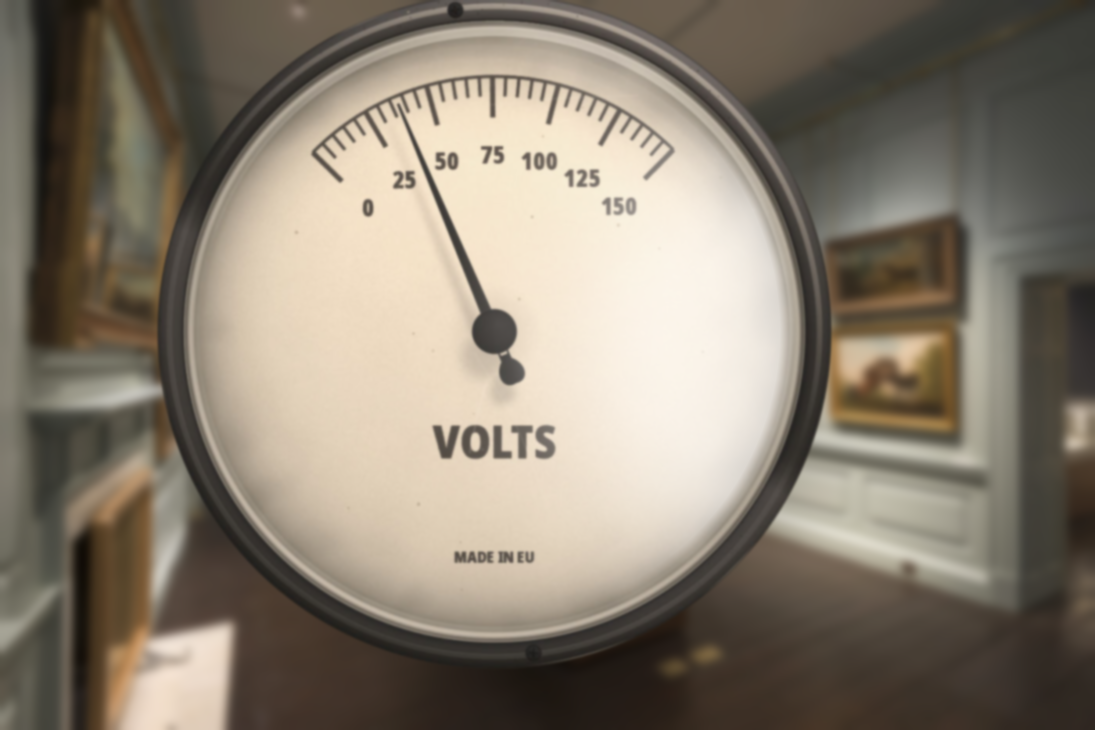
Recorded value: 37.5 V
